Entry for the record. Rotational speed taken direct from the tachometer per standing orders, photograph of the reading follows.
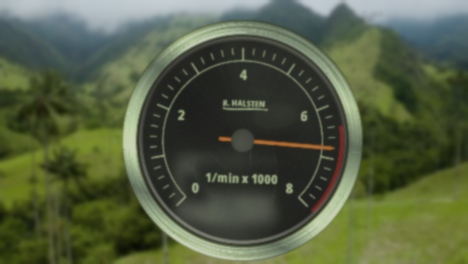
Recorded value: 6800 rpm
